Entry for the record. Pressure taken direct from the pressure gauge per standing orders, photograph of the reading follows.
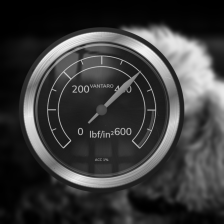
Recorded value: 400 psi
